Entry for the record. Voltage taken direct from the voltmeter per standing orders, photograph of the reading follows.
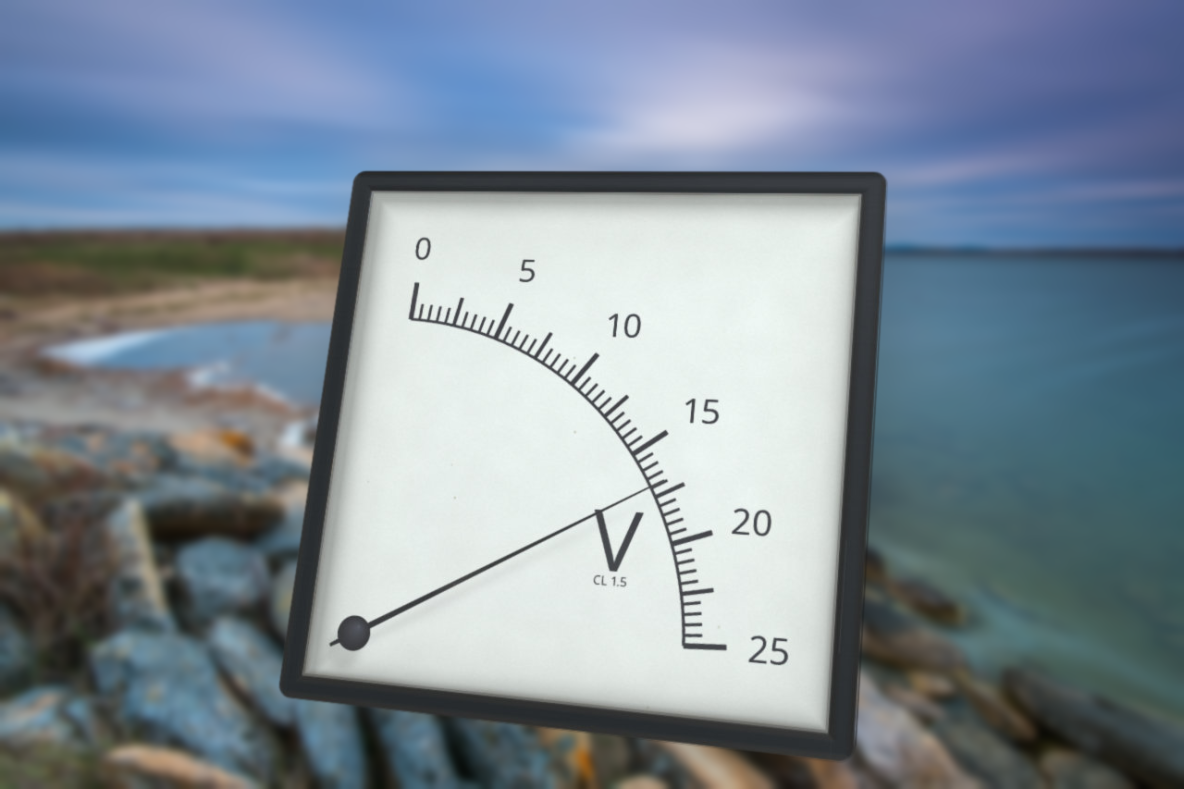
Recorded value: 17 V
